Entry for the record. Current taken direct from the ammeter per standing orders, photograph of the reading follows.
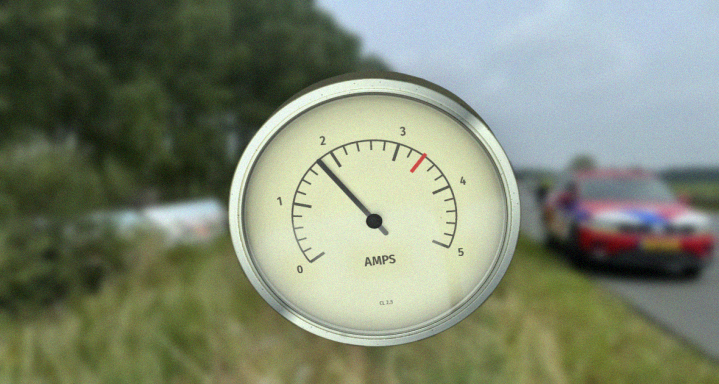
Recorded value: 1.8 A
